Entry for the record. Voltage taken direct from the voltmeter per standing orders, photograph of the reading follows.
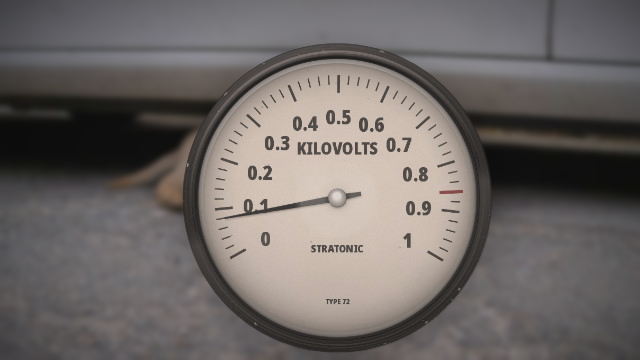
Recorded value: 0.08 kV
